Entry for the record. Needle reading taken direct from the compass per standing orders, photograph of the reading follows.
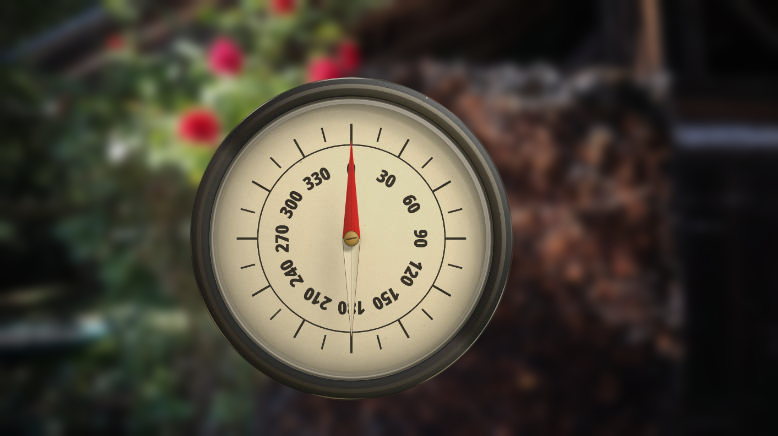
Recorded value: 0 °
